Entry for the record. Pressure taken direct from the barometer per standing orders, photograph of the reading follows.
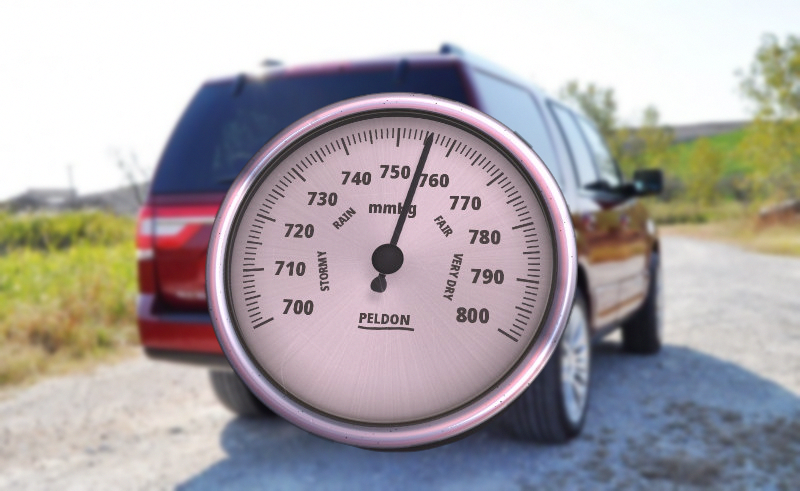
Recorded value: 756 mmHg
